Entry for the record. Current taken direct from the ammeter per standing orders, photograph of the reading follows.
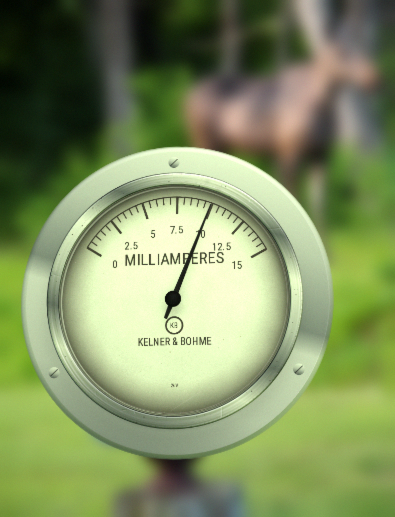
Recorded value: 10 mA
